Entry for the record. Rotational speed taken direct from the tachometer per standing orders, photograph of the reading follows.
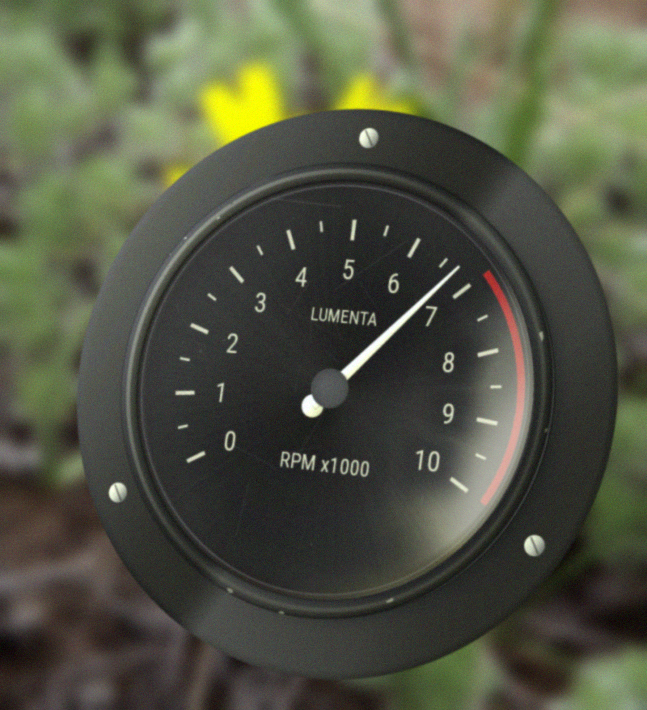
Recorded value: 6750 rpm
